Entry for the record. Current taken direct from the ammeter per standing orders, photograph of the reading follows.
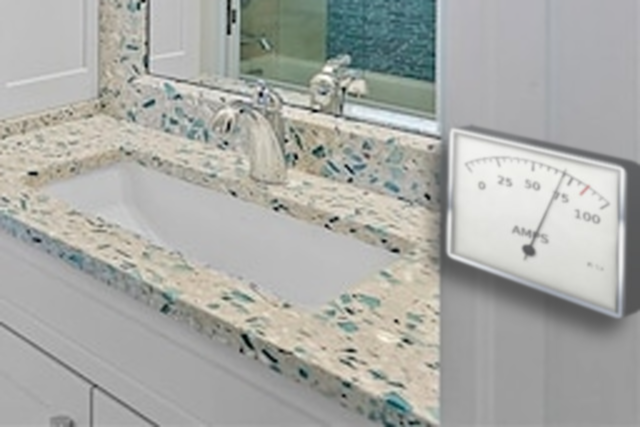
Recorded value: 70 A
